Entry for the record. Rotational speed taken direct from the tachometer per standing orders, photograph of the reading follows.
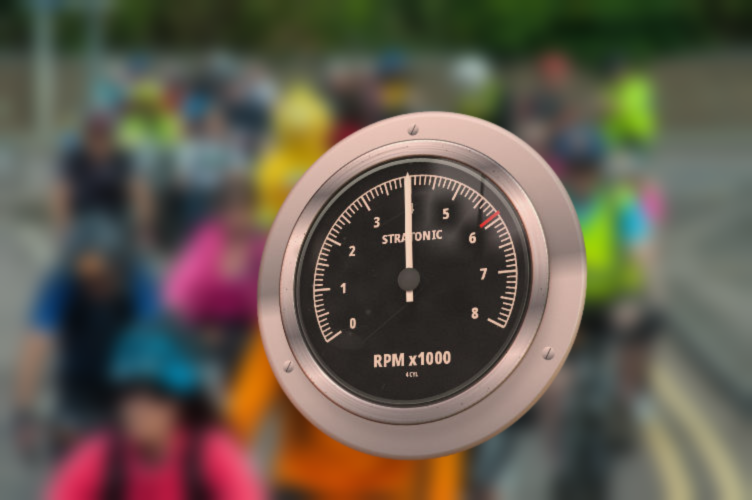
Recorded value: 4000 rpm
